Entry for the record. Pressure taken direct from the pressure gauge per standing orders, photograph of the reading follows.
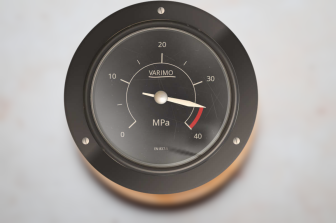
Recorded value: 35 MPa
